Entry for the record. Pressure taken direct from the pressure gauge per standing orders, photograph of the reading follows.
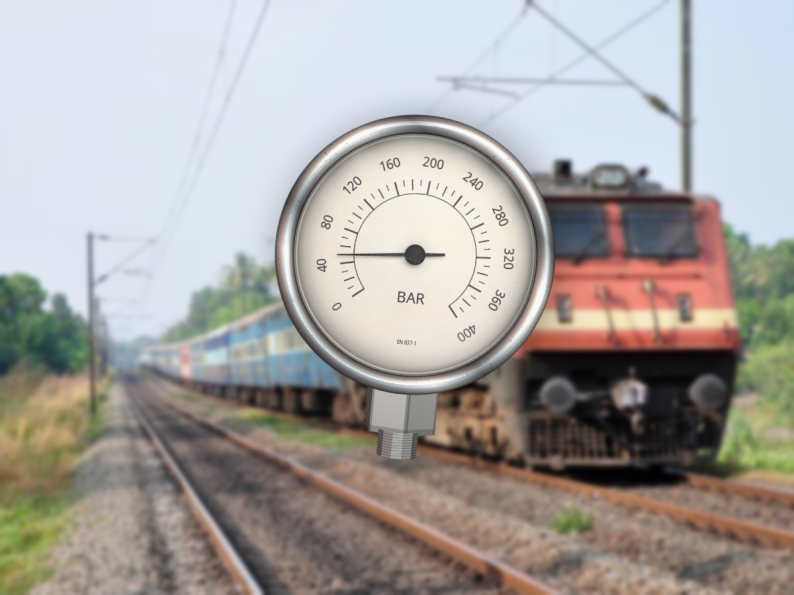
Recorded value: 50 bar
